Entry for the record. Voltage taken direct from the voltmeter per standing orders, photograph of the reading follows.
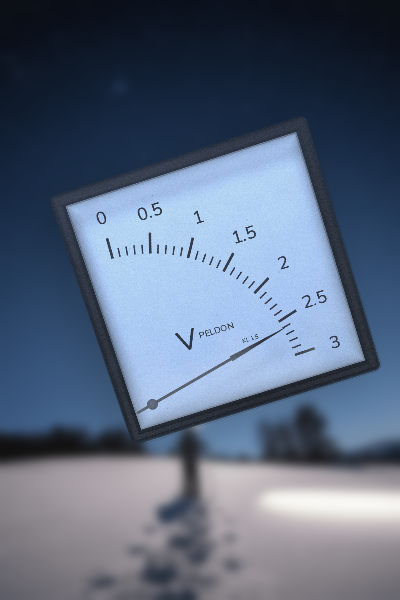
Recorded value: 2.6 V
